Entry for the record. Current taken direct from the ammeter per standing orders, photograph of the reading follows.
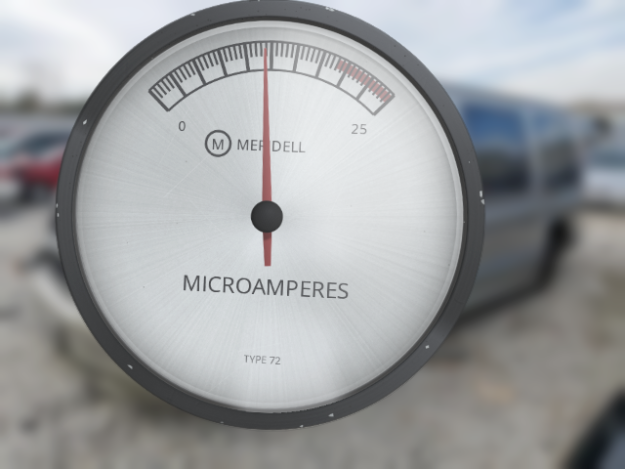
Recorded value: 12 µA
